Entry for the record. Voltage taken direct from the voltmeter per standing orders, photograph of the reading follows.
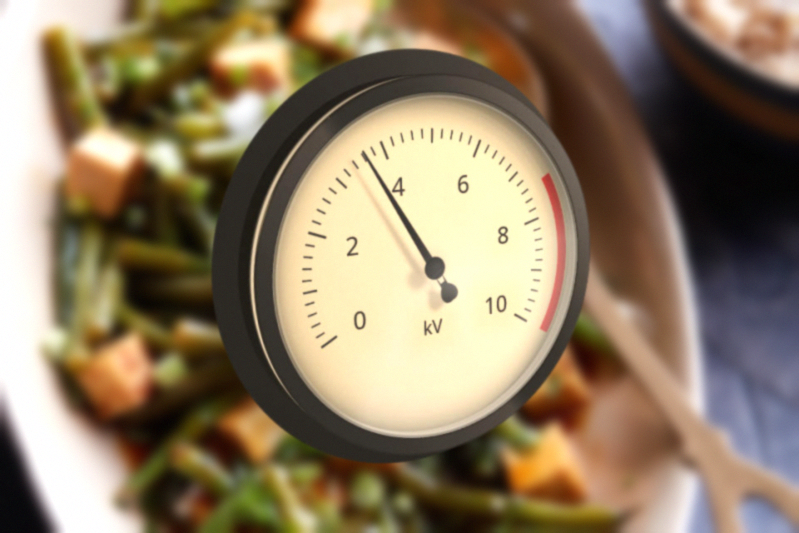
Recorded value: 3.6 kV
